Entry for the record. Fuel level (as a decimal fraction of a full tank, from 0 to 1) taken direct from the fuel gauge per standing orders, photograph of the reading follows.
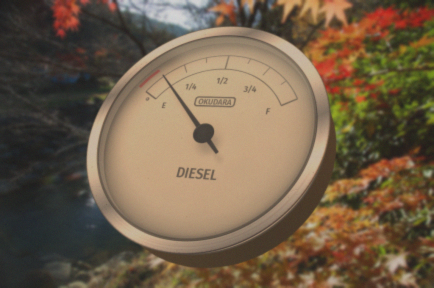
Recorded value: 0.125
